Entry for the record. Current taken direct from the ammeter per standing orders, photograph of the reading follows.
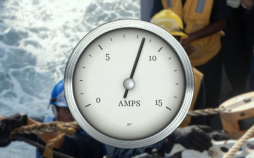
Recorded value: 8.5 A
